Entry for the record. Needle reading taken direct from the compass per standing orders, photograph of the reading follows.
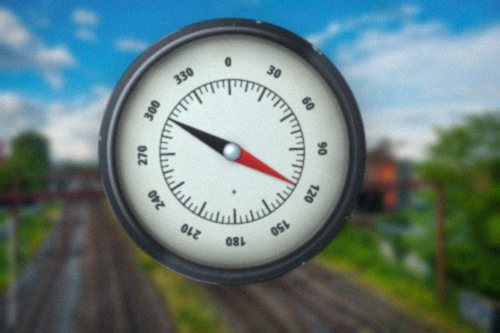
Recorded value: 120 °
